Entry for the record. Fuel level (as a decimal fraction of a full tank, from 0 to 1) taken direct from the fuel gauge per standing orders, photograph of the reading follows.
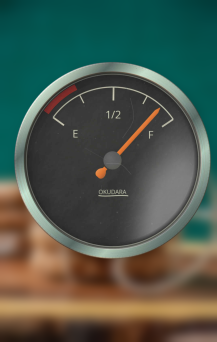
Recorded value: 0.875
